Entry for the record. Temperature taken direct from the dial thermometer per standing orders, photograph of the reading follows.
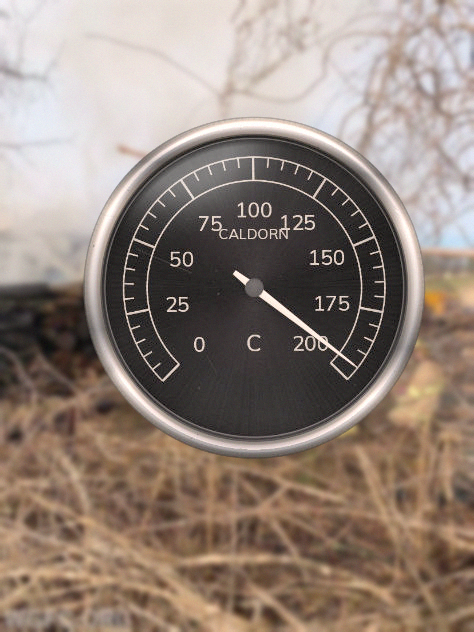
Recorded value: 195 °C
